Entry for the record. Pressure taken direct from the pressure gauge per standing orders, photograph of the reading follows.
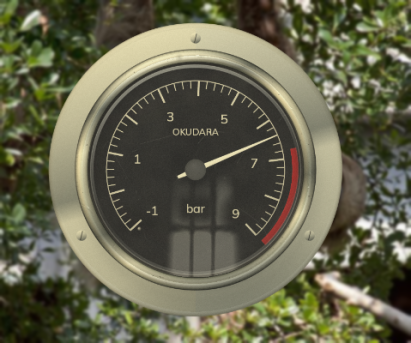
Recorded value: 6.4 bar
